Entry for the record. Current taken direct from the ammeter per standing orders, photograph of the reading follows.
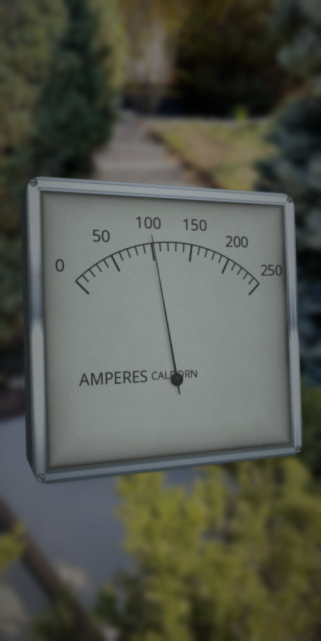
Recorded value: 100 A
